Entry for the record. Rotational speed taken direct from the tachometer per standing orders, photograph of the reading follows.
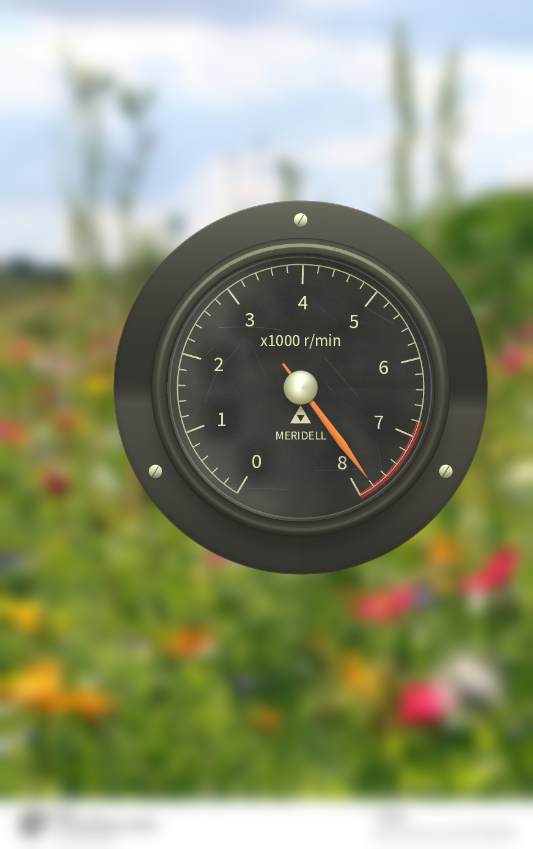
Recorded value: 7800 rpm
